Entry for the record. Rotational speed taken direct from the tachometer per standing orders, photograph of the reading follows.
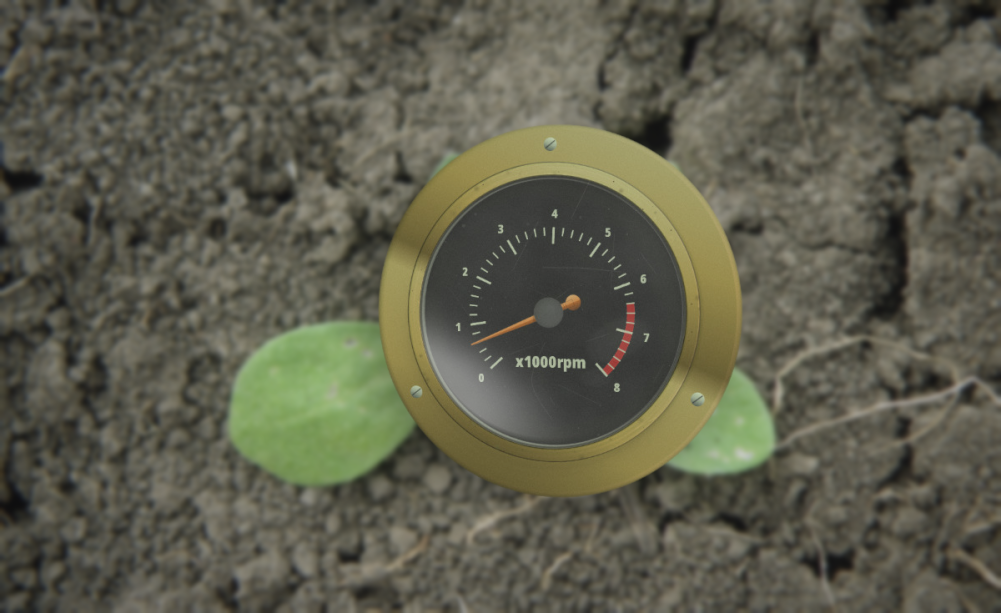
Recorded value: 600 rpm
